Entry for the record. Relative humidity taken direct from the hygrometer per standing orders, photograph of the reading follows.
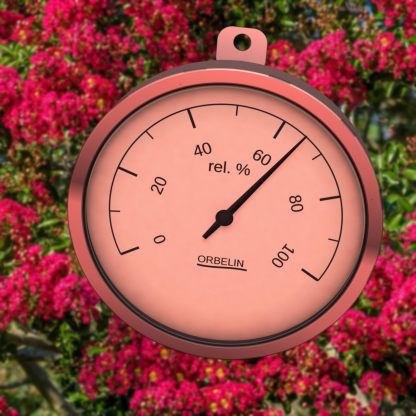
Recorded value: 65 %
